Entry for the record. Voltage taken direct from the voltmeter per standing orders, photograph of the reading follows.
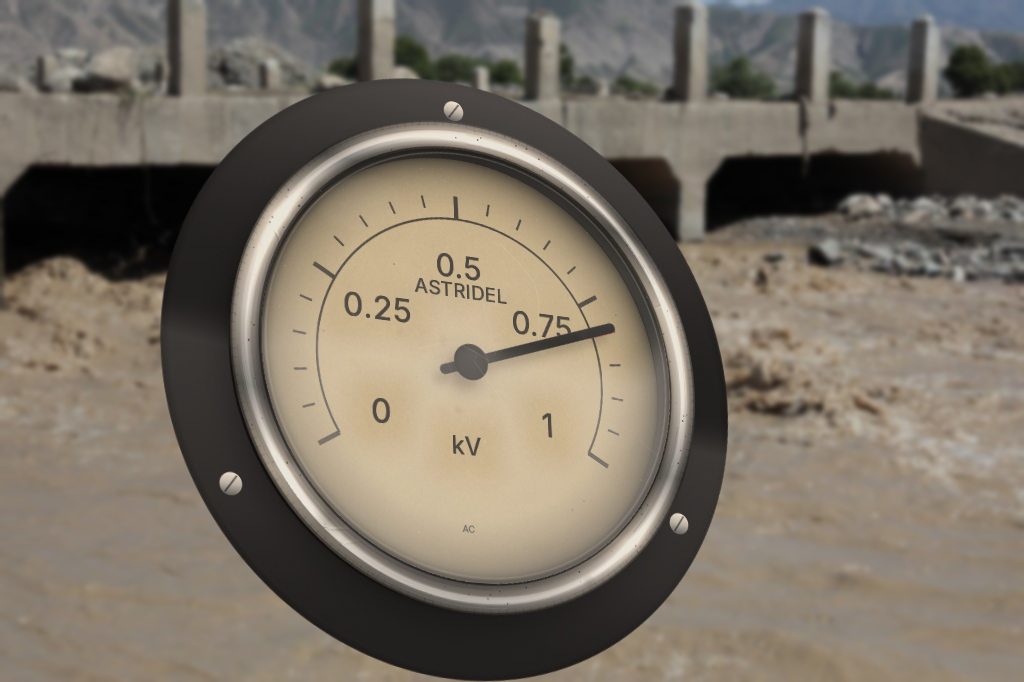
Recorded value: 0.8 kV
